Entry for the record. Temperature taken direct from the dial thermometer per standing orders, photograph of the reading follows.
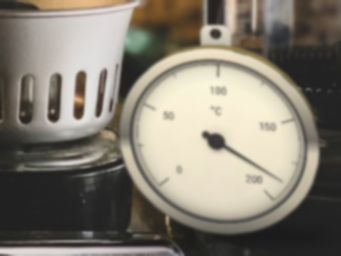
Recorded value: 187.5 °C
